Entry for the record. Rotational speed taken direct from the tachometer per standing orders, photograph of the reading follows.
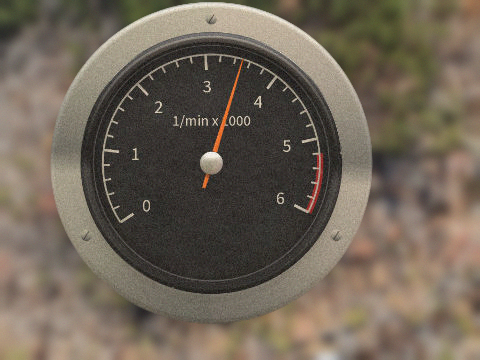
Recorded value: 3500 rpm
